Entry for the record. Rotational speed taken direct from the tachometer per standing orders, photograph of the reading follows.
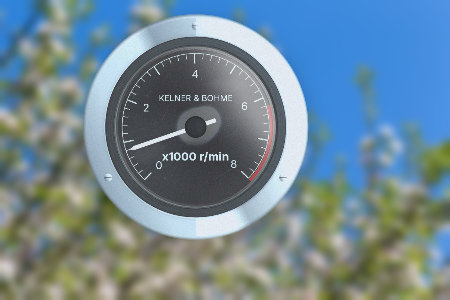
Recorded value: 800 rpm
